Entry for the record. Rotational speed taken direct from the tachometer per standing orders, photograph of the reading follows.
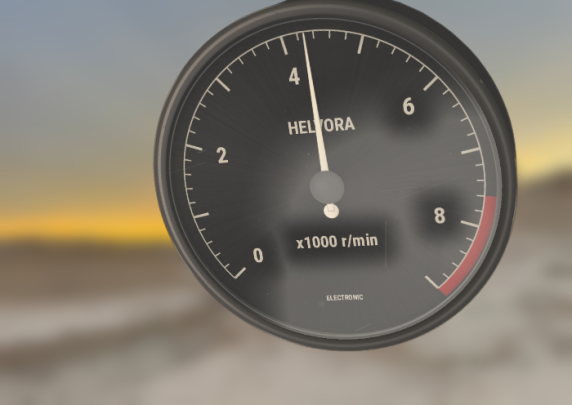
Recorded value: 4300 rpm
